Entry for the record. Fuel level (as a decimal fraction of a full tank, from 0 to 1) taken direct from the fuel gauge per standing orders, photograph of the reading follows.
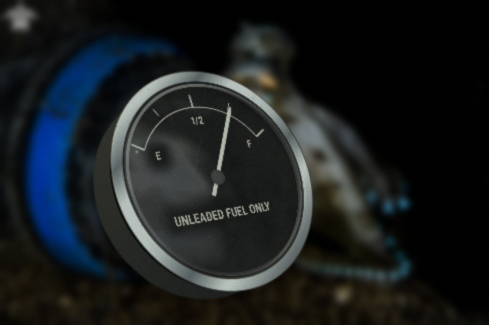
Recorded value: 0.75
